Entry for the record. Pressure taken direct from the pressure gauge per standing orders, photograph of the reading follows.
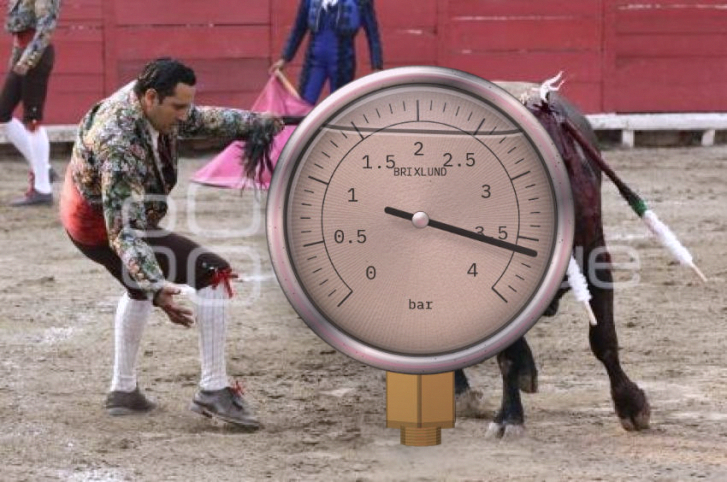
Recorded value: 3.6 bar
